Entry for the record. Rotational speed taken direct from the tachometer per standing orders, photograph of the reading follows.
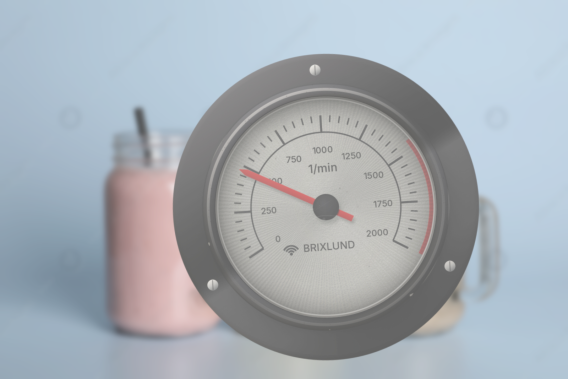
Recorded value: 475 rpm
